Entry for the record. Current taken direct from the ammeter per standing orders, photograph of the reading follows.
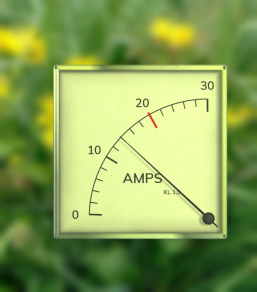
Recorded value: 14 A
